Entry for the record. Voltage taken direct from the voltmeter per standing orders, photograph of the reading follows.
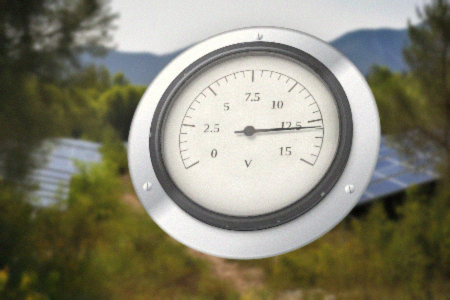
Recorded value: 13 V
